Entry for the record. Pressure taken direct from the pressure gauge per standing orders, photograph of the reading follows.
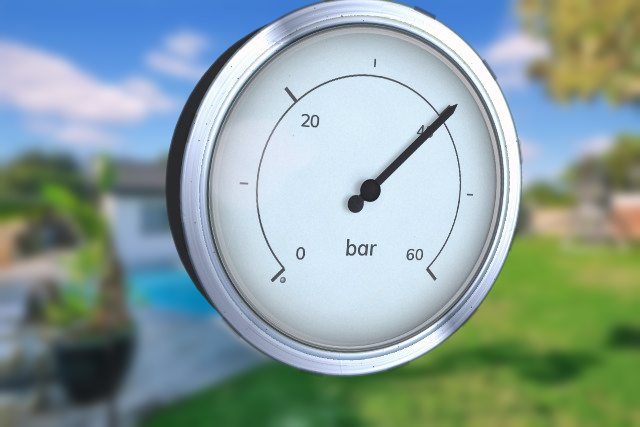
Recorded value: 40 bar
